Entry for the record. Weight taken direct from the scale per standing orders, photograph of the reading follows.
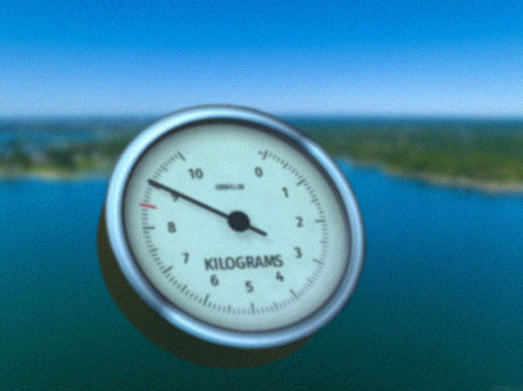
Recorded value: 9 kg
